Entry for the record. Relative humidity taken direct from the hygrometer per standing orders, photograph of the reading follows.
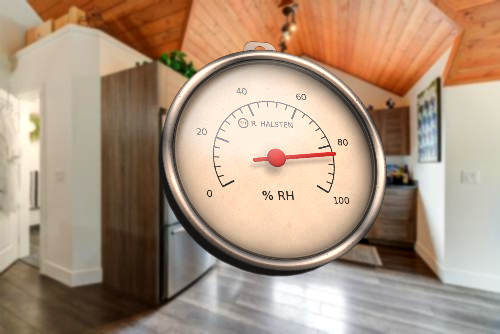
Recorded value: 84 %
